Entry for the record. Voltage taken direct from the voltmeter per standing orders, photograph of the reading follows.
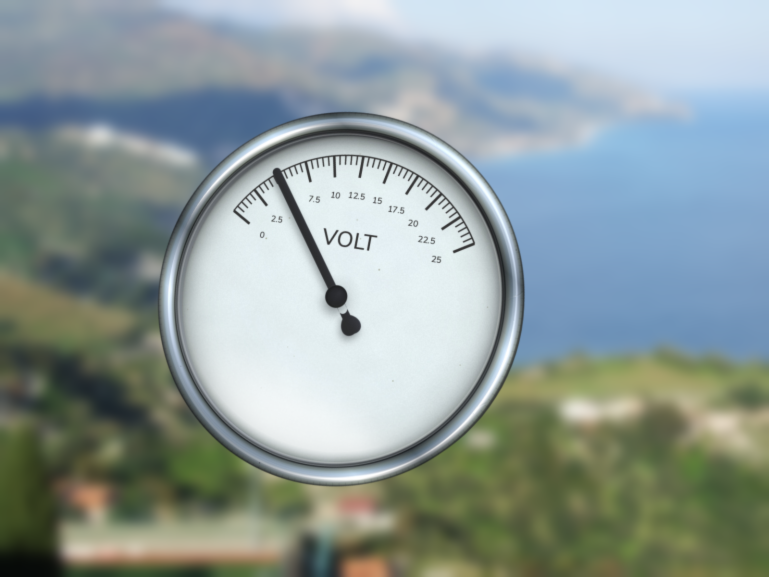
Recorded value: 5 V
